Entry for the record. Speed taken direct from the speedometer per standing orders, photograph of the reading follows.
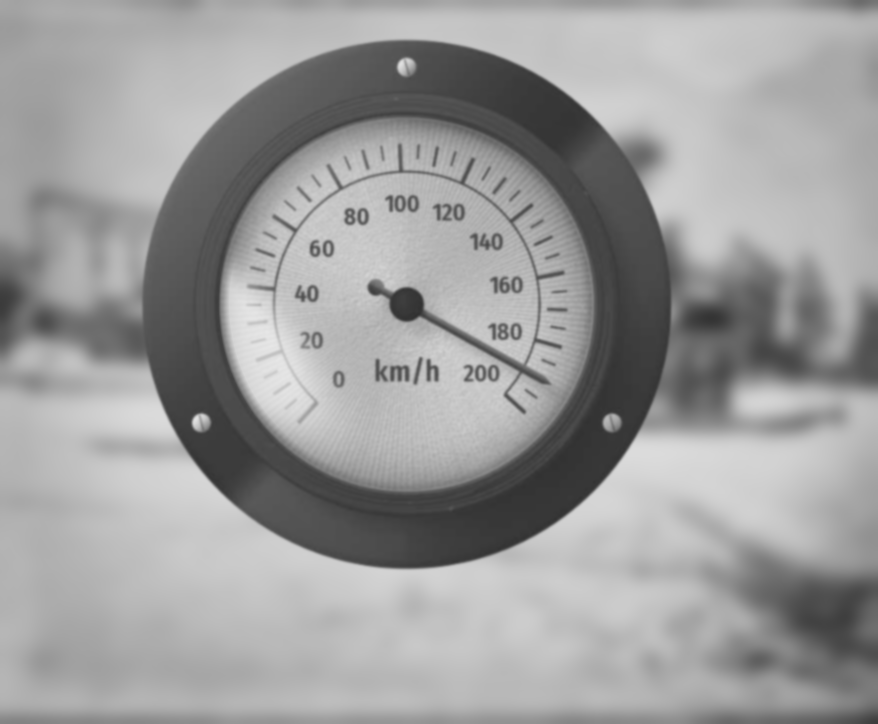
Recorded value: 190 km/h
